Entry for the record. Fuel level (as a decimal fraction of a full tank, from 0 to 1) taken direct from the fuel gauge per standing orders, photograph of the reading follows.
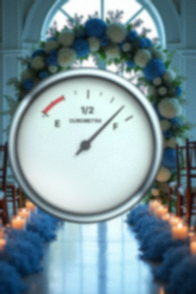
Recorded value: 0.875
